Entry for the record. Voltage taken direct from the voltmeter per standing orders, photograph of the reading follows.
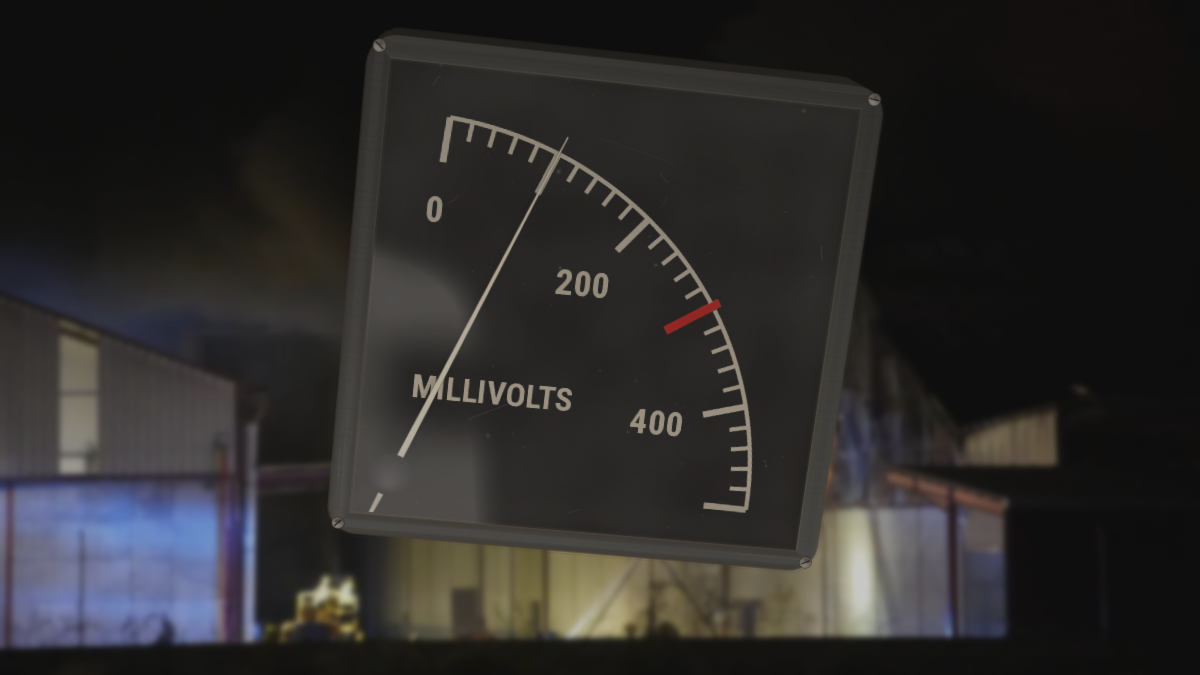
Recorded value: 100 mV
